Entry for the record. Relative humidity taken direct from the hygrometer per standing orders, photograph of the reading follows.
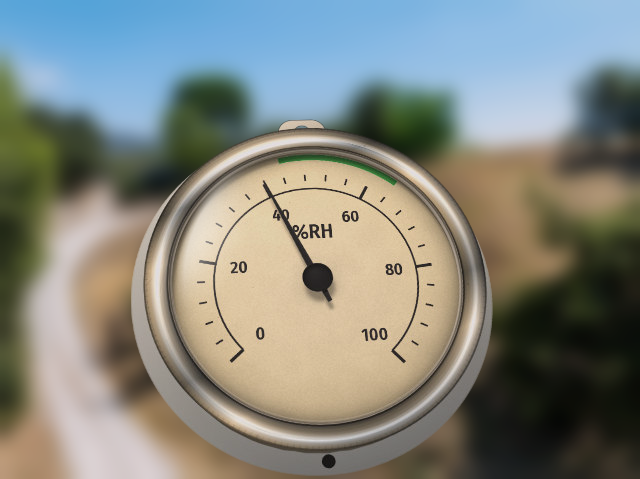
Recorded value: 40 %
